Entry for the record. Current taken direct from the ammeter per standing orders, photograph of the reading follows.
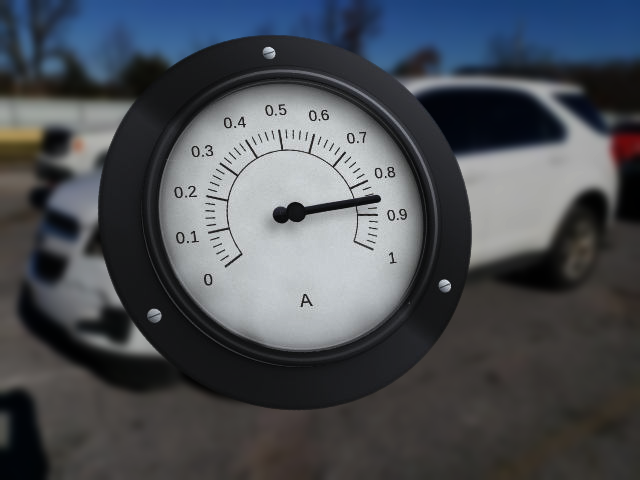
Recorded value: 0.86 A
